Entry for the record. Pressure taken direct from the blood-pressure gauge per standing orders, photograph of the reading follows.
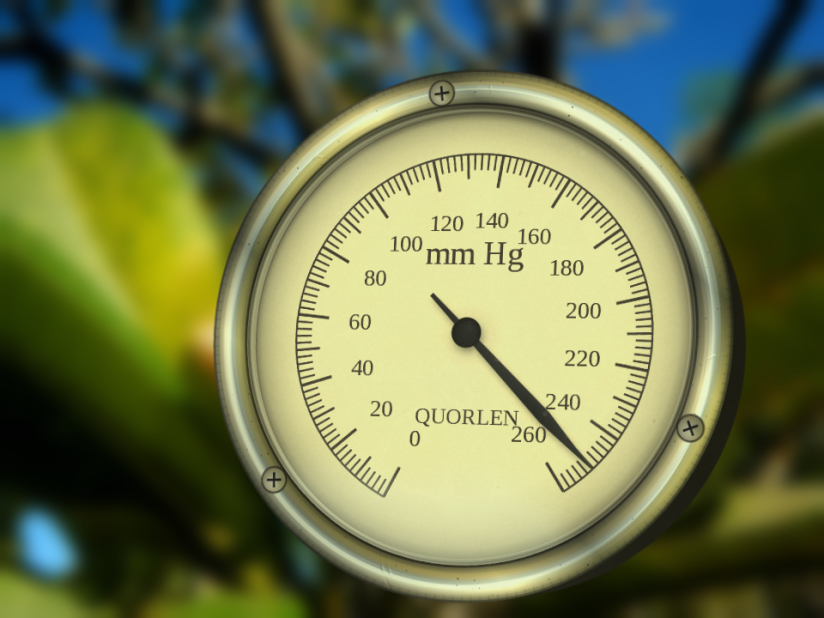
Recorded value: 250 mmHg
